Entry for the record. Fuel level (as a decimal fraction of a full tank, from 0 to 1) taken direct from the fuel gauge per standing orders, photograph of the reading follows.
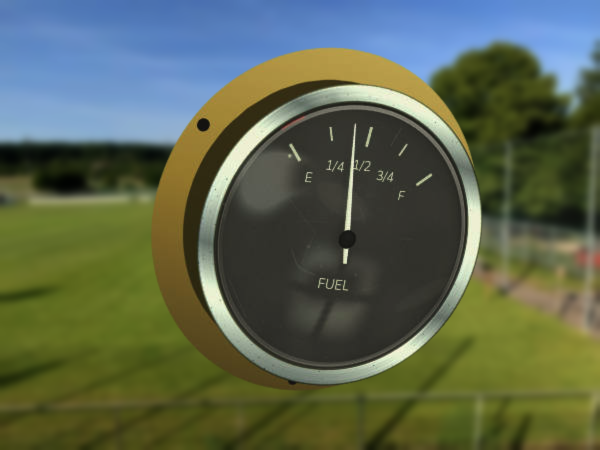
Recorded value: 0.375
